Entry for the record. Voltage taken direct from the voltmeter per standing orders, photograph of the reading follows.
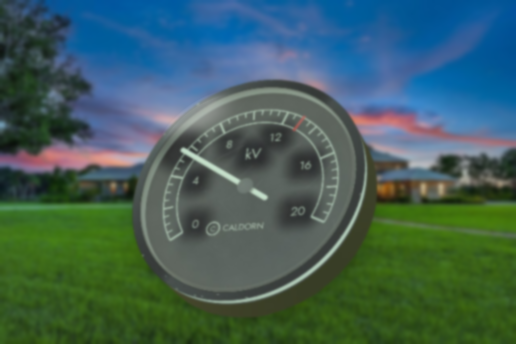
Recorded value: 5.5 kV
